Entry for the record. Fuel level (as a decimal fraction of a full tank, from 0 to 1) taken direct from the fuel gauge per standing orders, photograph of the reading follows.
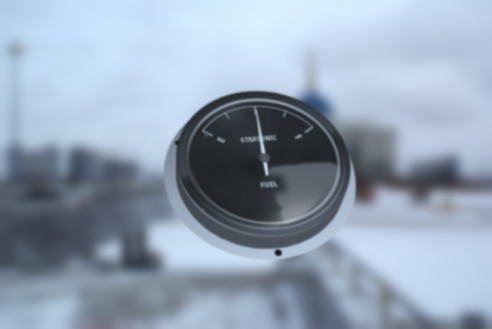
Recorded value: 0.5
